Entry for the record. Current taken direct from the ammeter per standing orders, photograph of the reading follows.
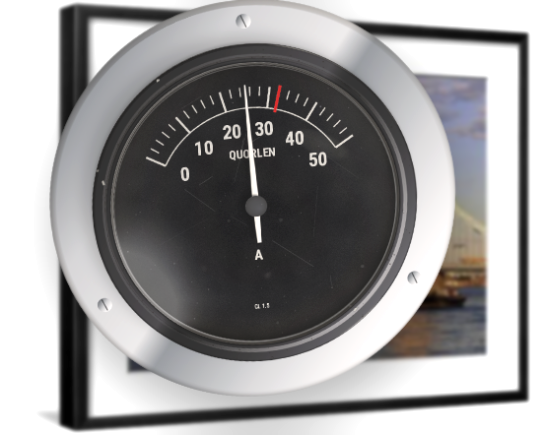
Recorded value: 25 A
